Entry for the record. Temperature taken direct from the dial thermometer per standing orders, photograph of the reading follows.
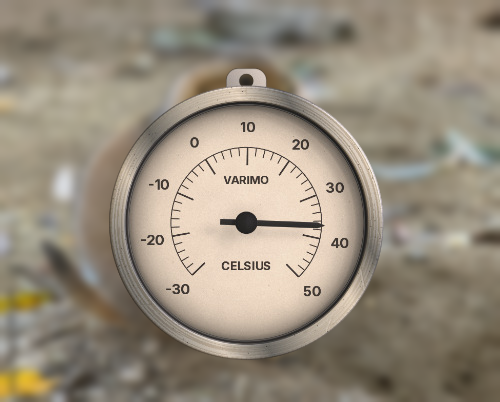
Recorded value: 37 °C
